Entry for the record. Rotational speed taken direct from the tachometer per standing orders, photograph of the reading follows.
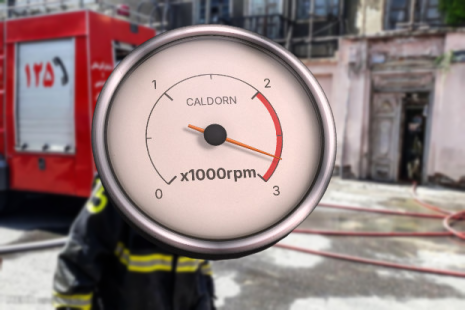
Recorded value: 2750 rpm
